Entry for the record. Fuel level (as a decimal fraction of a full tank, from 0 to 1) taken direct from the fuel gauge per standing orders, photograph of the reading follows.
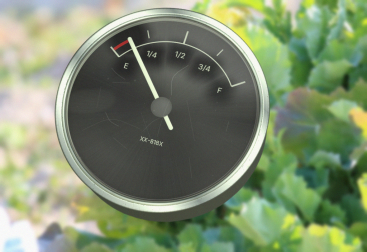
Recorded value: 0.125
